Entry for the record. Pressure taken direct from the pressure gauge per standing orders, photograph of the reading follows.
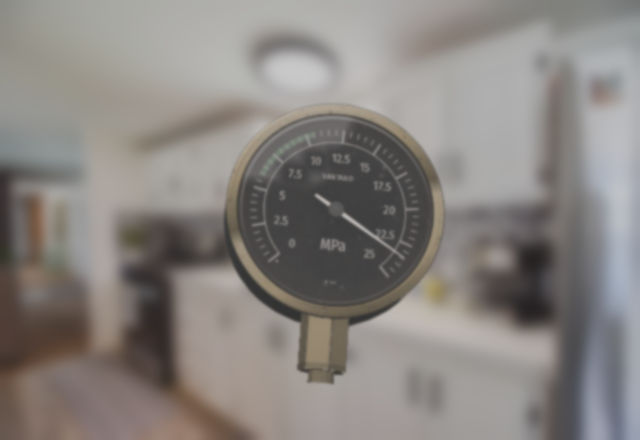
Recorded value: 23.5 MPa
